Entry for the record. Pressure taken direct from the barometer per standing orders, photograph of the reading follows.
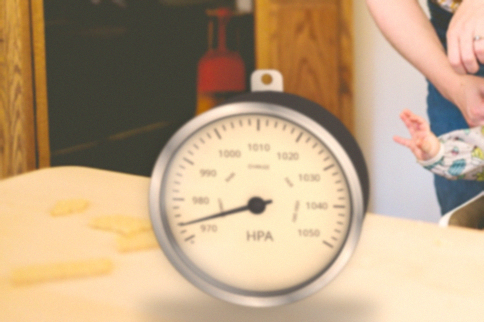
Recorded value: 974 hPa
